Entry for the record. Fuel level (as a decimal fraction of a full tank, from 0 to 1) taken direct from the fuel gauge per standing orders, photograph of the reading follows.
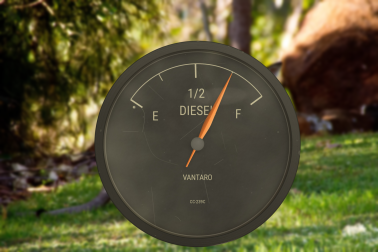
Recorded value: 0.75
